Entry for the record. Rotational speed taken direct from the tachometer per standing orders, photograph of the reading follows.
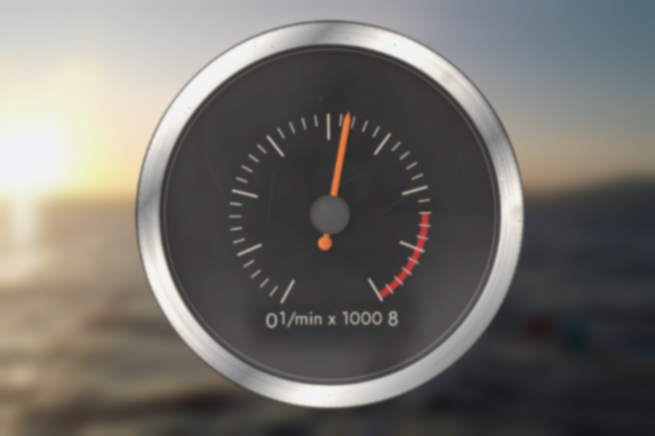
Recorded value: 4300 rpm
